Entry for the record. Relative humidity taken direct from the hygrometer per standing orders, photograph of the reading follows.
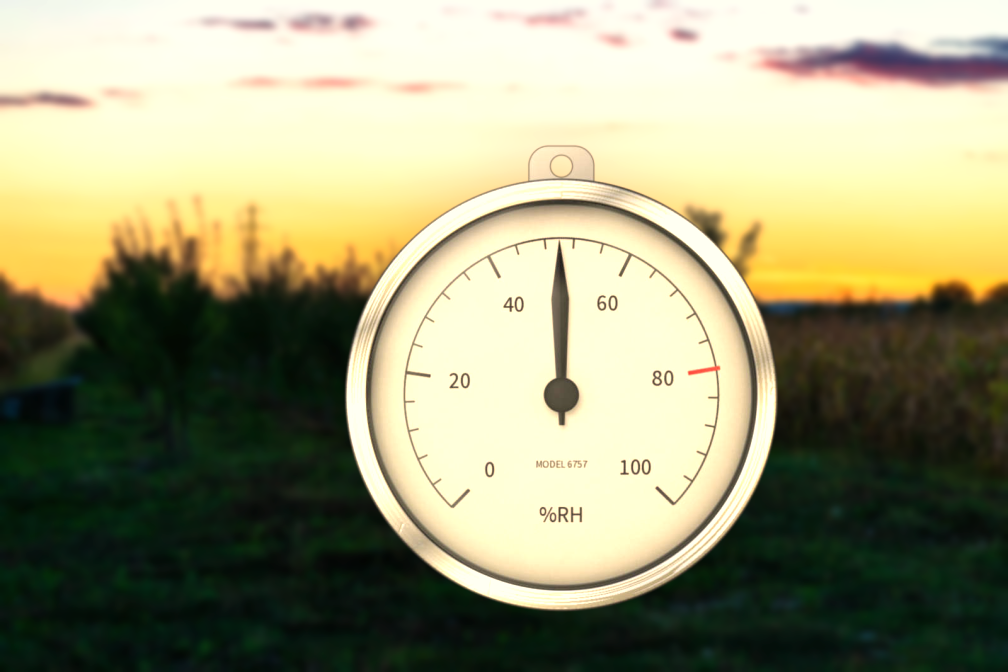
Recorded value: 50 %
